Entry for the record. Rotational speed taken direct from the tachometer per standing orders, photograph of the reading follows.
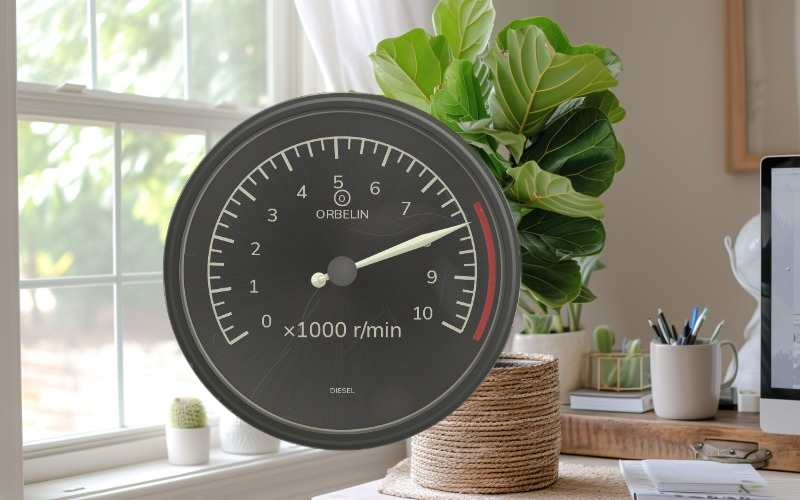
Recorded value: 8000 rpm
